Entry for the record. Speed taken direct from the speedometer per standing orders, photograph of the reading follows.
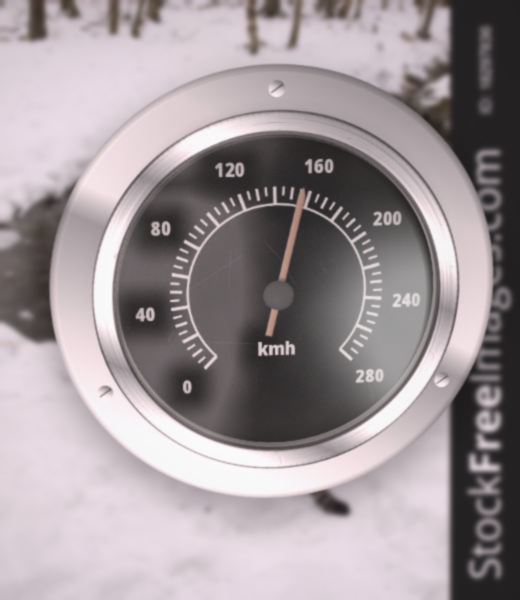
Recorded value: 155 km/h
